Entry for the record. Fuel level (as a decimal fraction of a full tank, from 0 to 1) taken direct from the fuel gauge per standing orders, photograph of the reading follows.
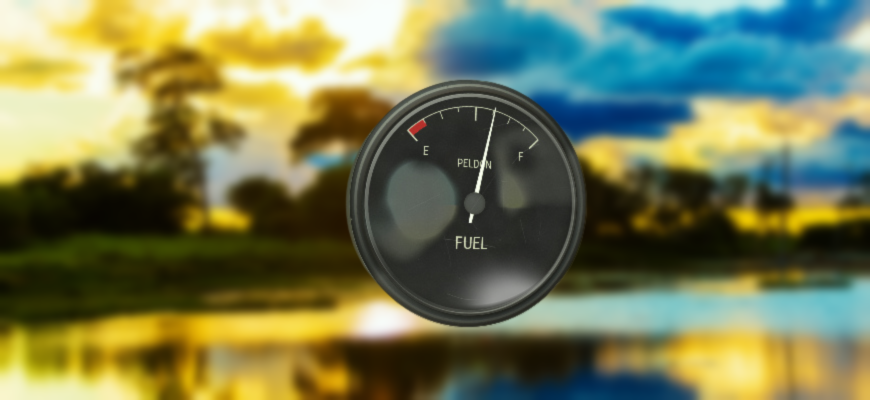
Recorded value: 0.625
